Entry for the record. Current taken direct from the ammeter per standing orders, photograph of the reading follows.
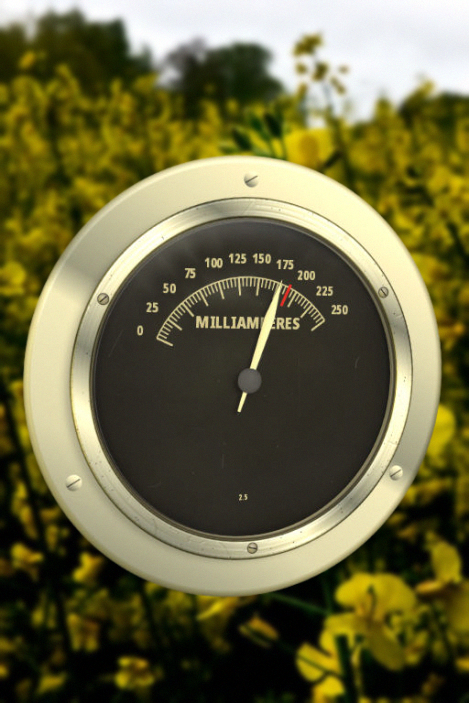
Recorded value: 175 mA
